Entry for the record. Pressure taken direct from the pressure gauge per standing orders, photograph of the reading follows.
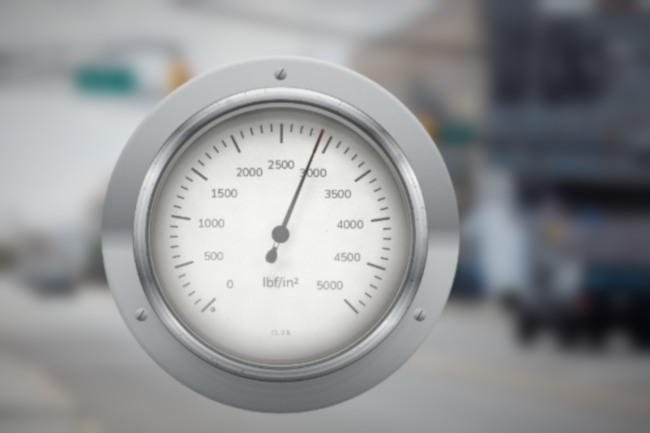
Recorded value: 2900 psi
